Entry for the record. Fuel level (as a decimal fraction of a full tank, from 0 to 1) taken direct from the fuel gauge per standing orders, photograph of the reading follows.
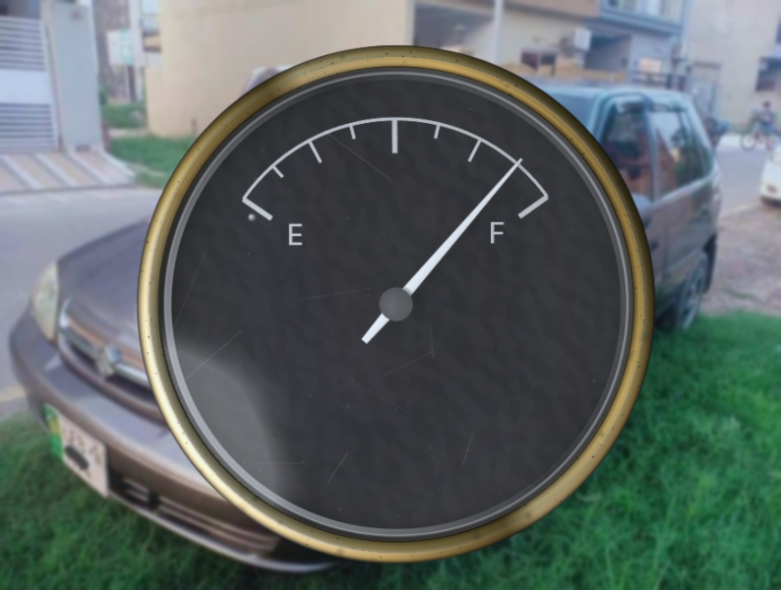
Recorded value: 0.875
